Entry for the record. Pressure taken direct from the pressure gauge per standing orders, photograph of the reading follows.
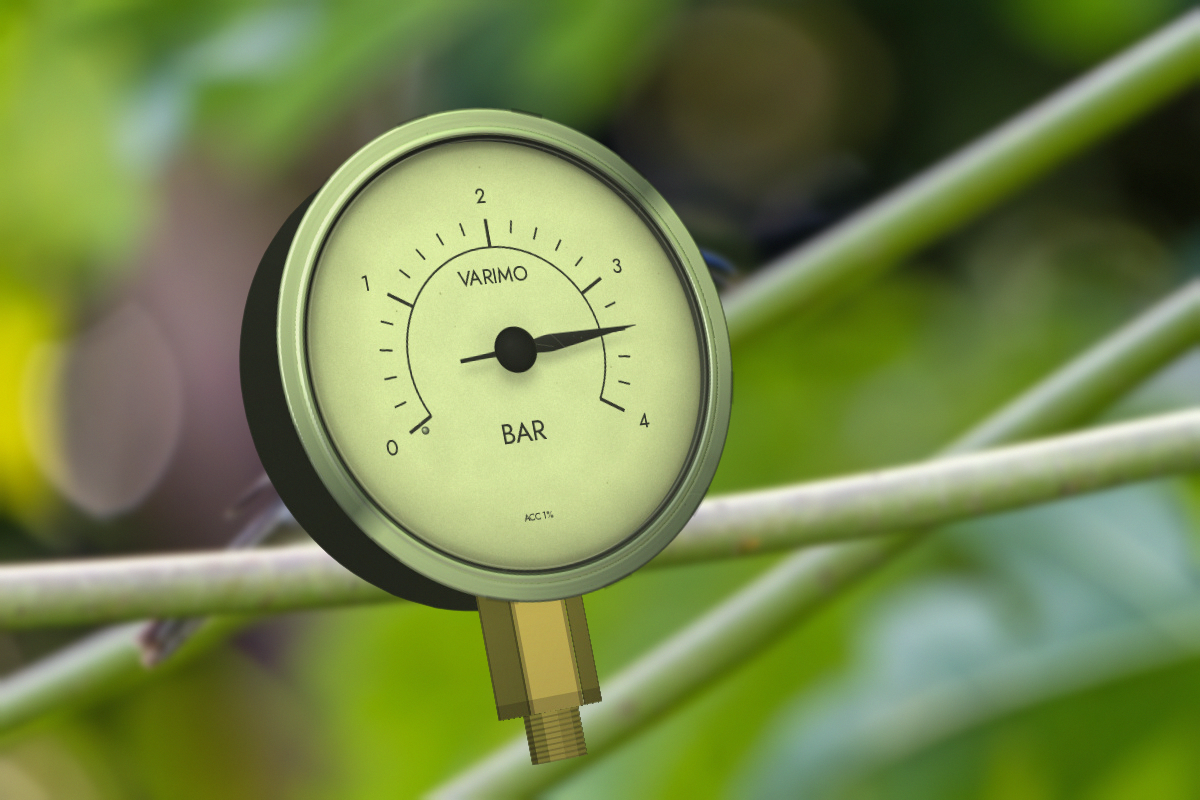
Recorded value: 3.4 bar
